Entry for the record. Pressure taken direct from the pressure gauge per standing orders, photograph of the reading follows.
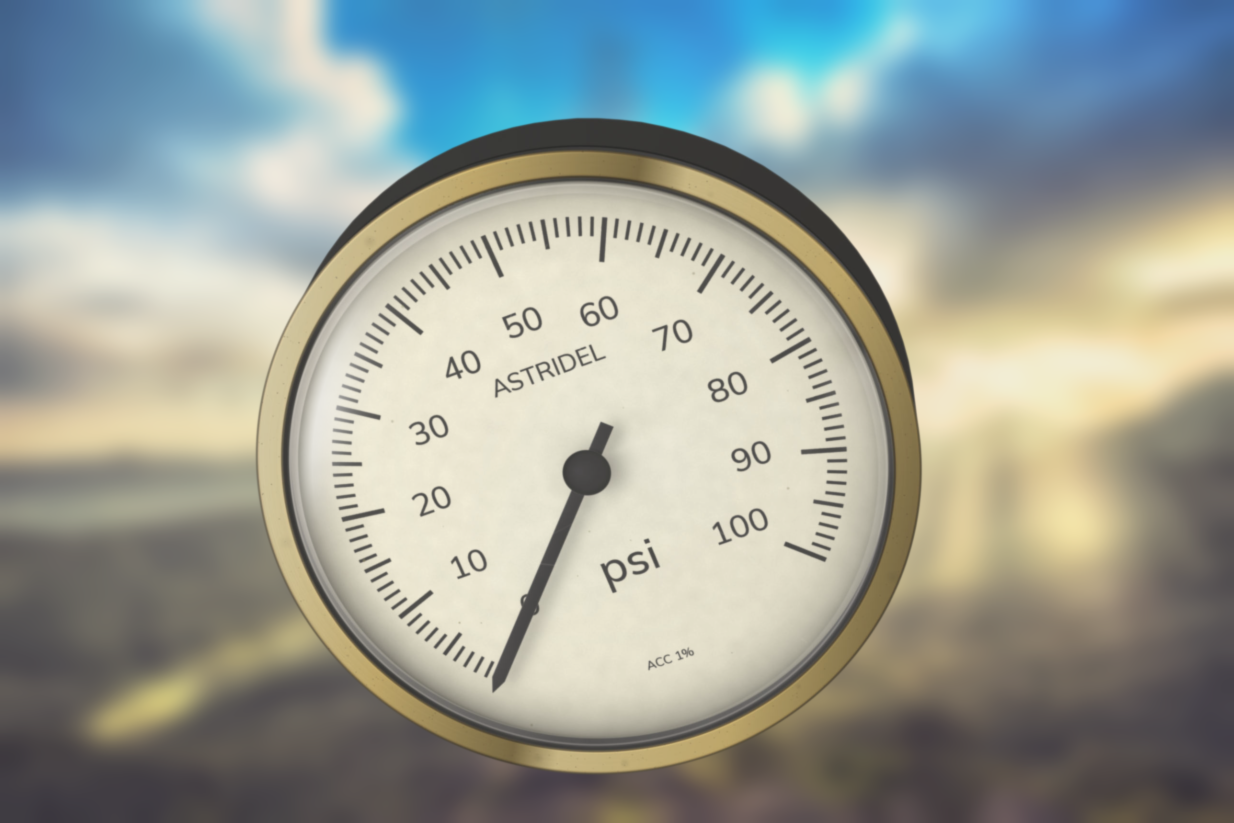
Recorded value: 0 psi
